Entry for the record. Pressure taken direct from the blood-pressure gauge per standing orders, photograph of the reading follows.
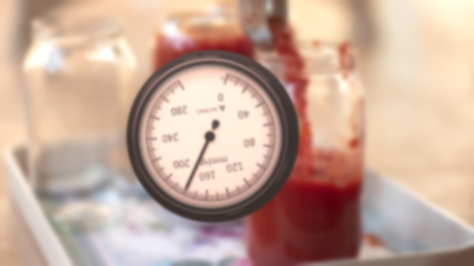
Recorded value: 180 mmHg
